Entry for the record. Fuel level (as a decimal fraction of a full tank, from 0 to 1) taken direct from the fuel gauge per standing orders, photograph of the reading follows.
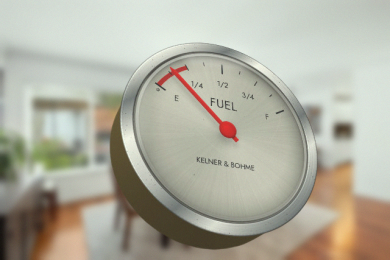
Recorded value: 0.125
